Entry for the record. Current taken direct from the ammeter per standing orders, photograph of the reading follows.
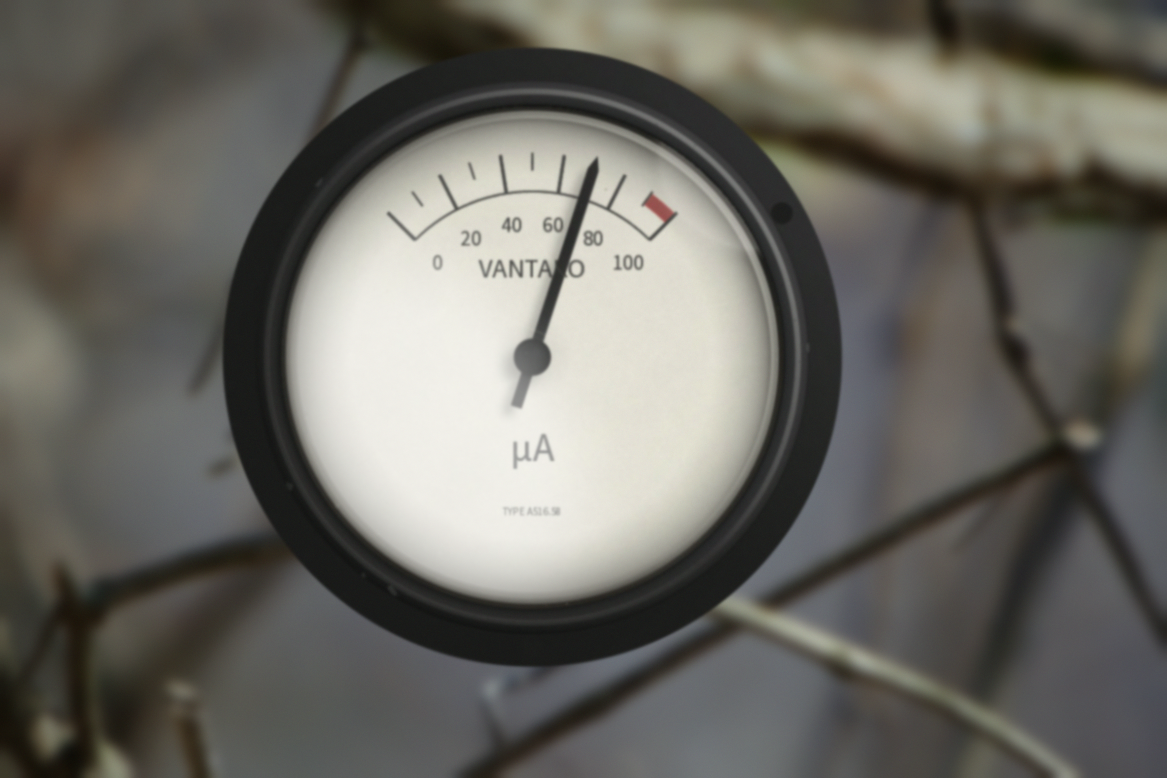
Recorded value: 70 µA
